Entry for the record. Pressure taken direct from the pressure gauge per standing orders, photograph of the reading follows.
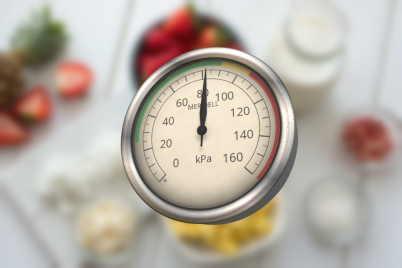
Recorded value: 82.5 kPa
